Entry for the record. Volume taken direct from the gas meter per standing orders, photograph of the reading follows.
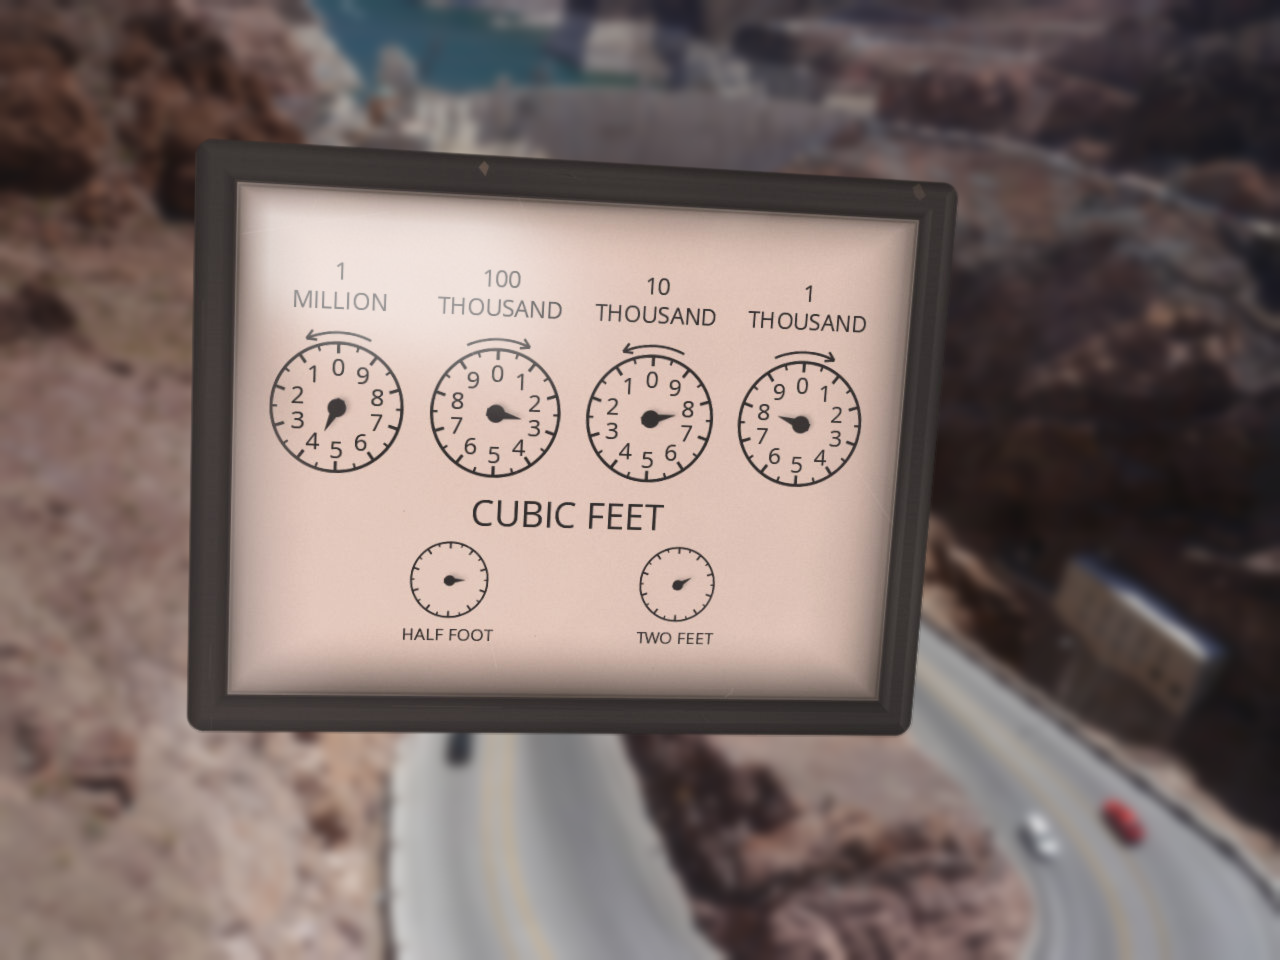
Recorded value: 427800 ft³
